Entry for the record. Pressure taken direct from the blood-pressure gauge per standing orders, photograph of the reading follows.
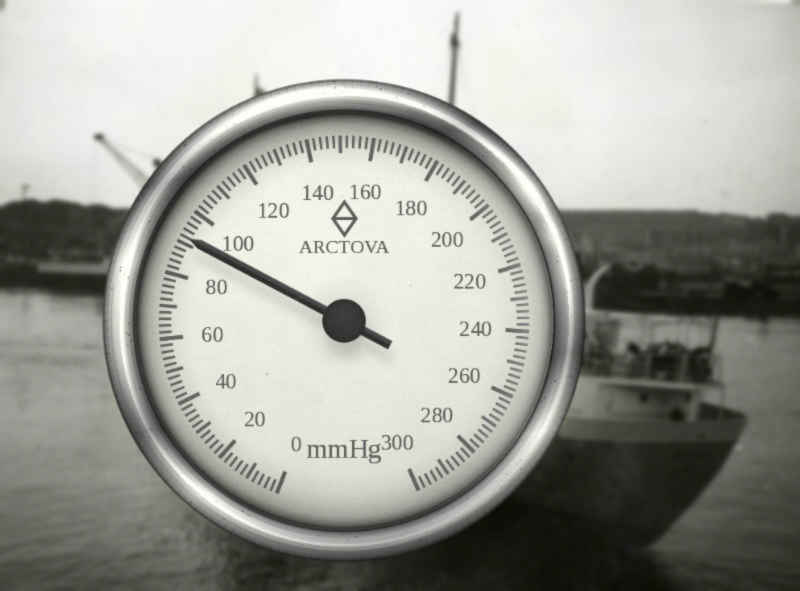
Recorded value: 92 mmHg
